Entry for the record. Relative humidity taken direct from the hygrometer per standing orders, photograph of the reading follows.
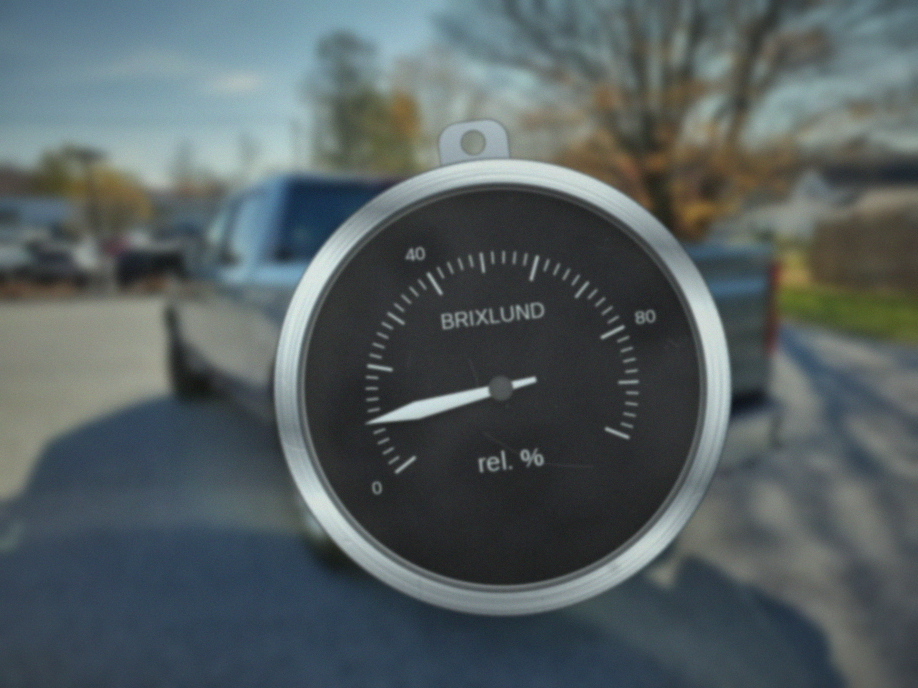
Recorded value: 10 %
